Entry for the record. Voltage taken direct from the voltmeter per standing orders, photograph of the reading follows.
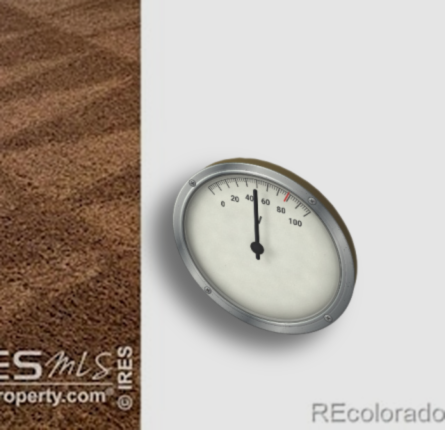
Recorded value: 50 V
